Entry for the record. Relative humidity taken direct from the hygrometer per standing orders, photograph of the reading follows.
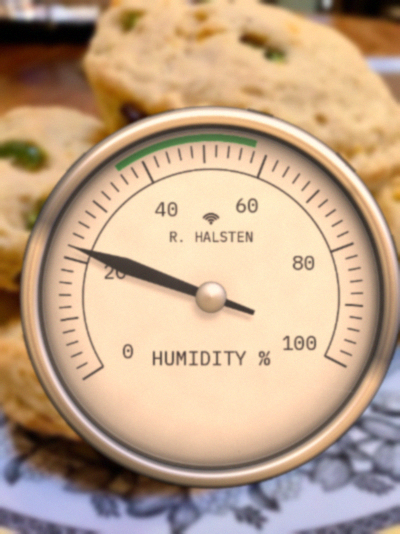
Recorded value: 22 %
